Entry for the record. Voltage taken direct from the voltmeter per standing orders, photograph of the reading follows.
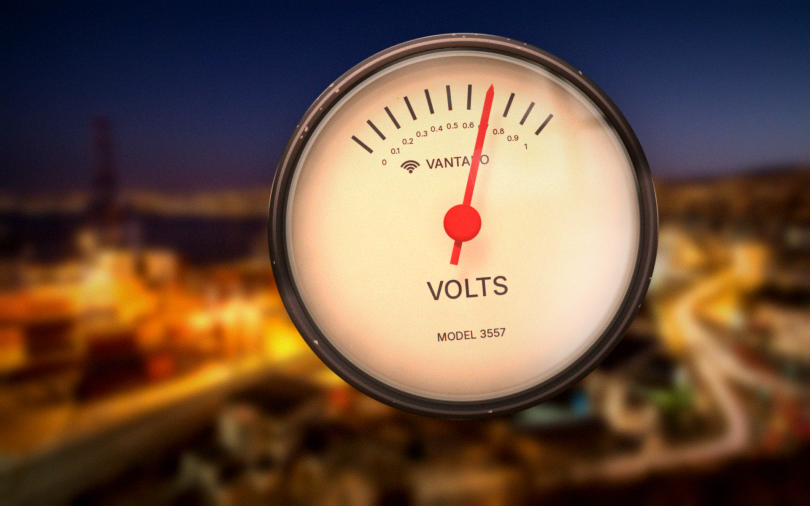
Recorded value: 0.7 V
